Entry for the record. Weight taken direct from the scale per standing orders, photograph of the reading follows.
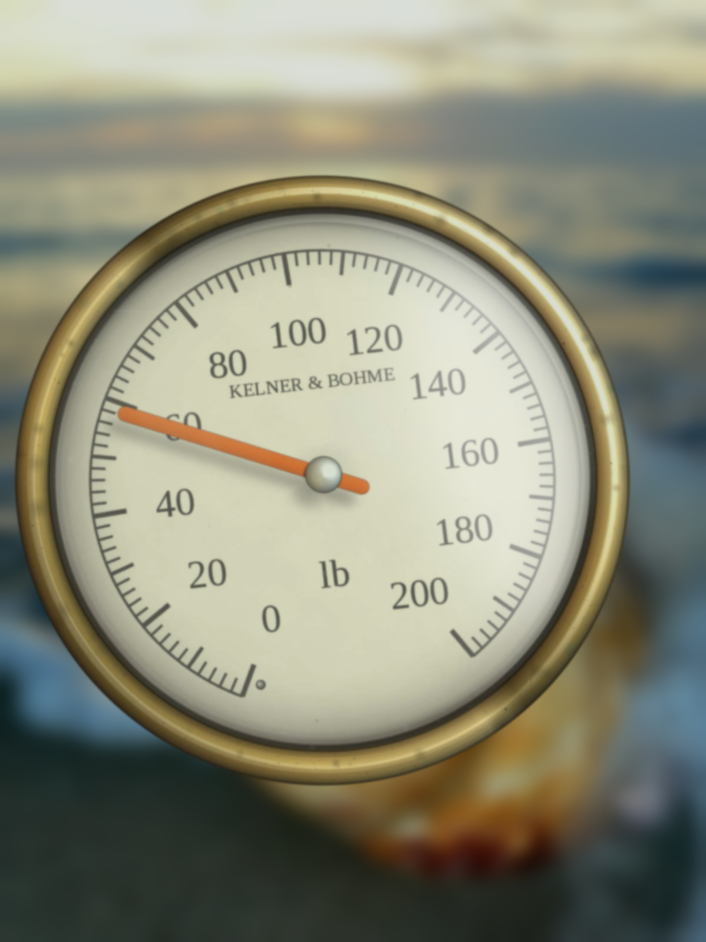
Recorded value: 58 lb
